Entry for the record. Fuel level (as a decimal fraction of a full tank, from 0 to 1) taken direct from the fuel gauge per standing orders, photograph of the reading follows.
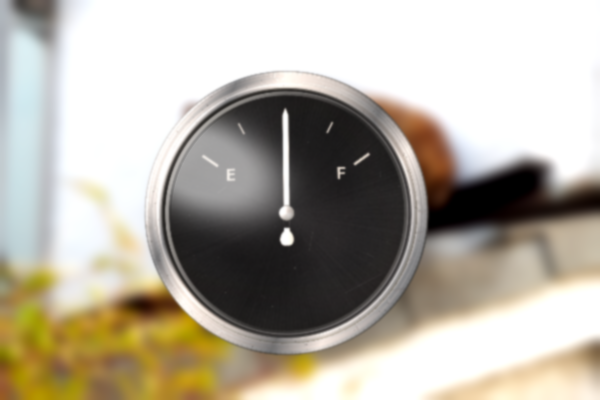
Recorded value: 0.5
